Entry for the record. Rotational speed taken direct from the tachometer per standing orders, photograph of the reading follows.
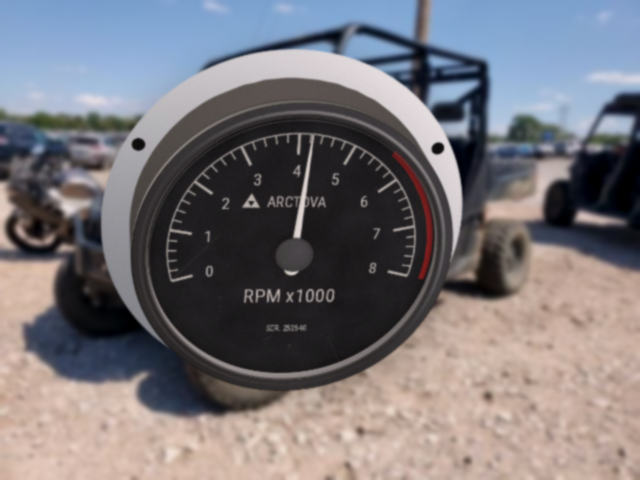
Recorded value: 4200 rpm
